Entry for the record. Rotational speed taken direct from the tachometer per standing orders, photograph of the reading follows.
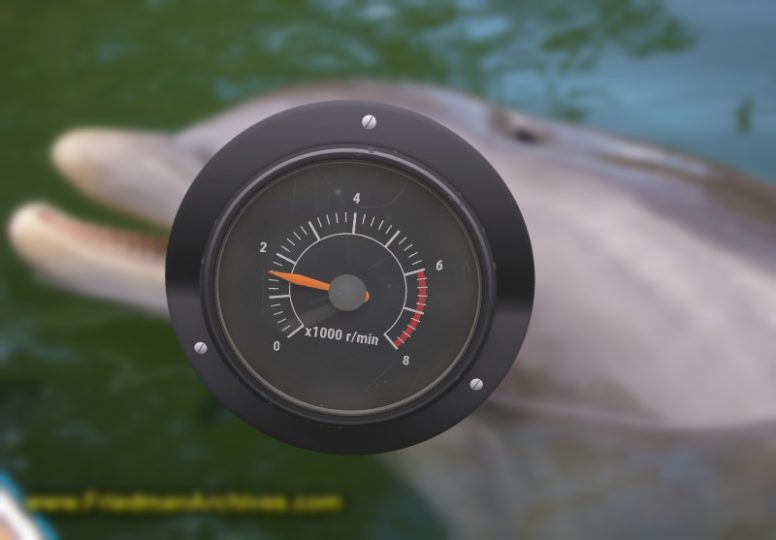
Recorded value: 1600 rpm
